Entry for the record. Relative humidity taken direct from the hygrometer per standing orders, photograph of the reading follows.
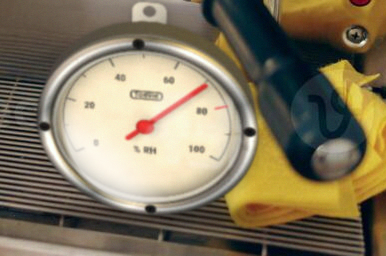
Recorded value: 70 %
